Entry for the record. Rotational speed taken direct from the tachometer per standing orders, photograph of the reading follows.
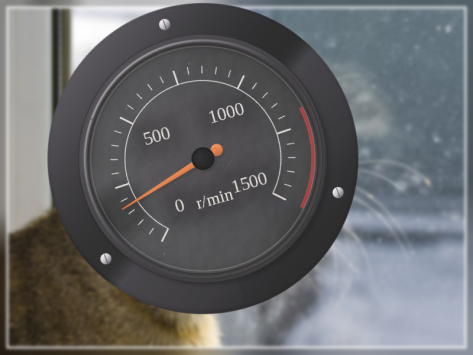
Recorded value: 175 rpm
